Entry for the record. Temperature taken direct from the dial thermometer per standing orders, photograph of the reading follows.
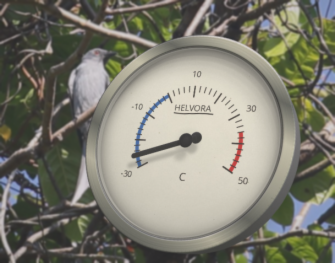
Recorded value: -26 °C
